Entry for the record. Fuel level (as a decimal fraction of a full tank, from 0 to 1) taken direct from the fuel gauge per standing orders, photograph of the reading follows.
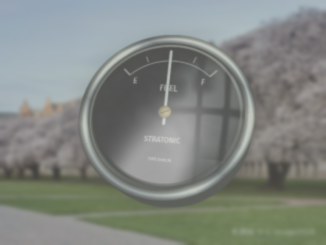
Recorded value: 0.5
